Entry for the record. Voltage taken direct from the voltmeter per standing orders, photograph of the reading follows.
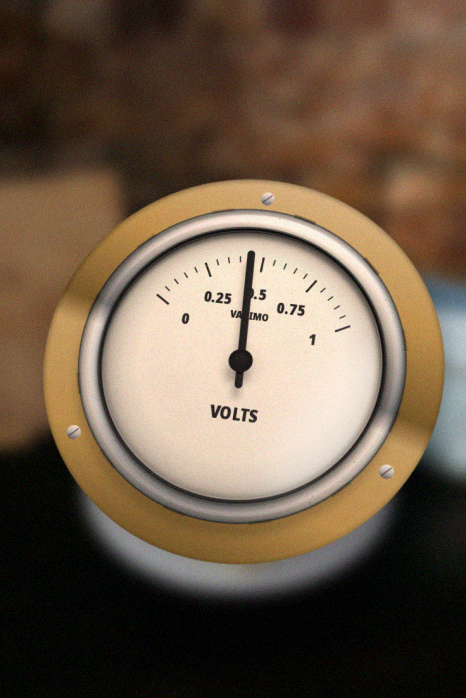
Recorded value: 0.45 V
